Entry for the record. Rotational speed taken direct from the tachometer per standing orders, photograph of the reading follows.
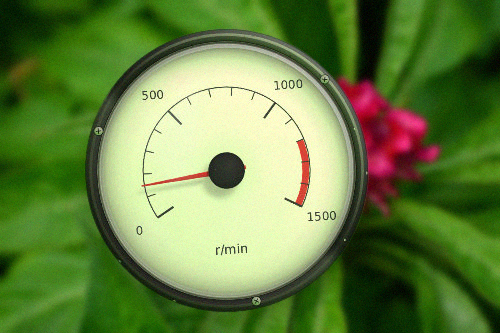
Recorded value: 150 rpm
